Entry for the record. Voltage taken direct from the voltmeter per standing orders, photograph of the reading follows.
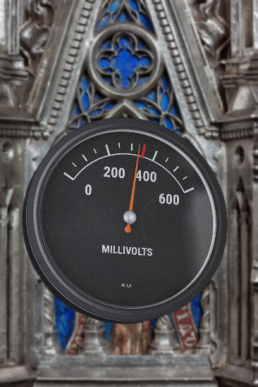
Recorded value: 325 mV
